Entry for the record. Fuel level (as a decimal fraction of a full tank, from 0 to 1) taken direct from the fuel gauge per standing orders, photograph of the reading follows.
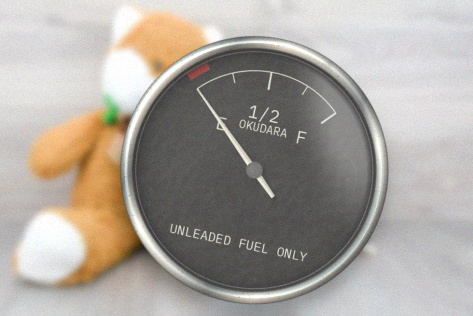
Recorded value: 0
